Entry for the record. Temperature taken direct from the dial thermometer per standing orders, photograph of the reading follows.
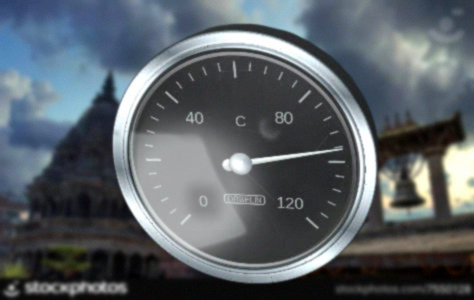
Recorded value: 96 °C
